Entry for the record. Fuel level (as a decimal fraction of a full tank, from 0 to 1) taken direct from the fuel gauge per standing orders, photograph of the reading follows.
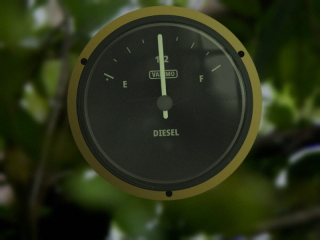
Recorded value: 0.5
